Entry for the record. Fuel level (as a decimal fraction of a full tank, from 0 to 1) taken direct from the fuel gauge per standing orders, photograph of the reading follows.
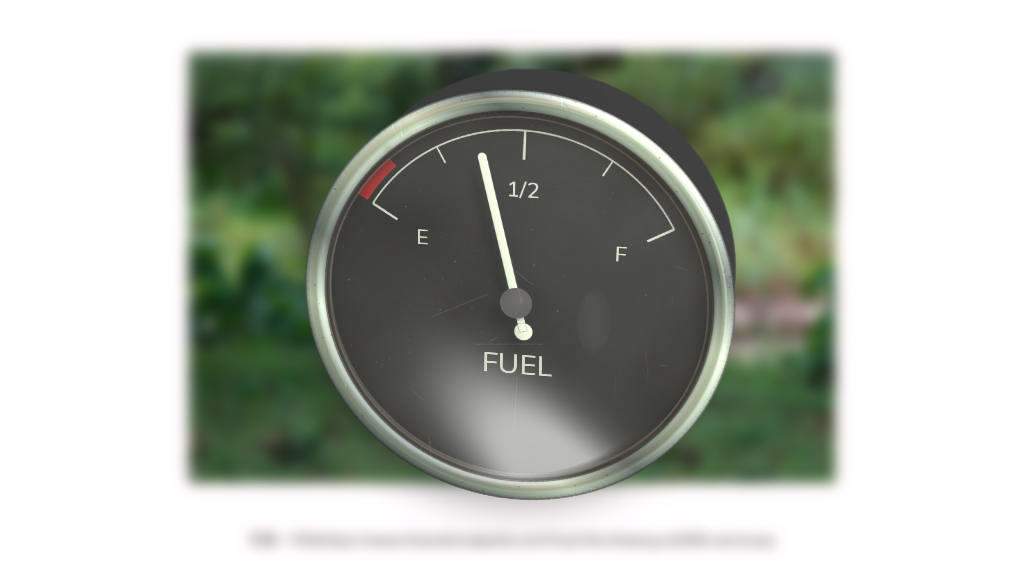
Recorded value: 0.375
